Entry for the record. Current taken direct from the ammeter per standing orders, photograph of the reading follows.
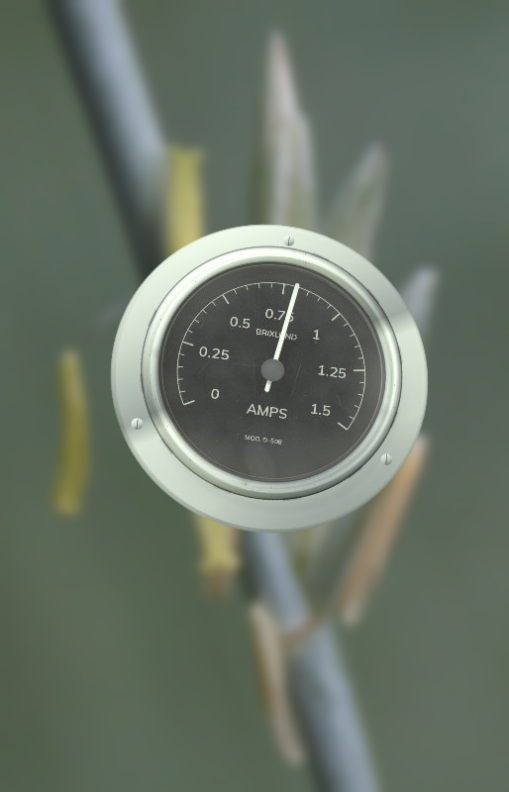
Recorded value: 0.8 A
